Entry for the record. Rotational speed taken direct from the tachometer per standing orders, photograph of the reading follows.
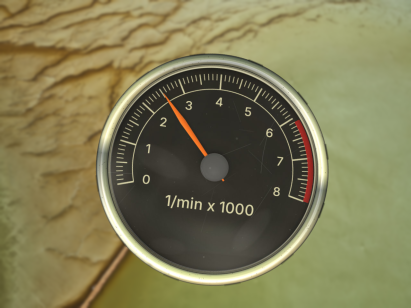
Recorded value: 2500 rpm
